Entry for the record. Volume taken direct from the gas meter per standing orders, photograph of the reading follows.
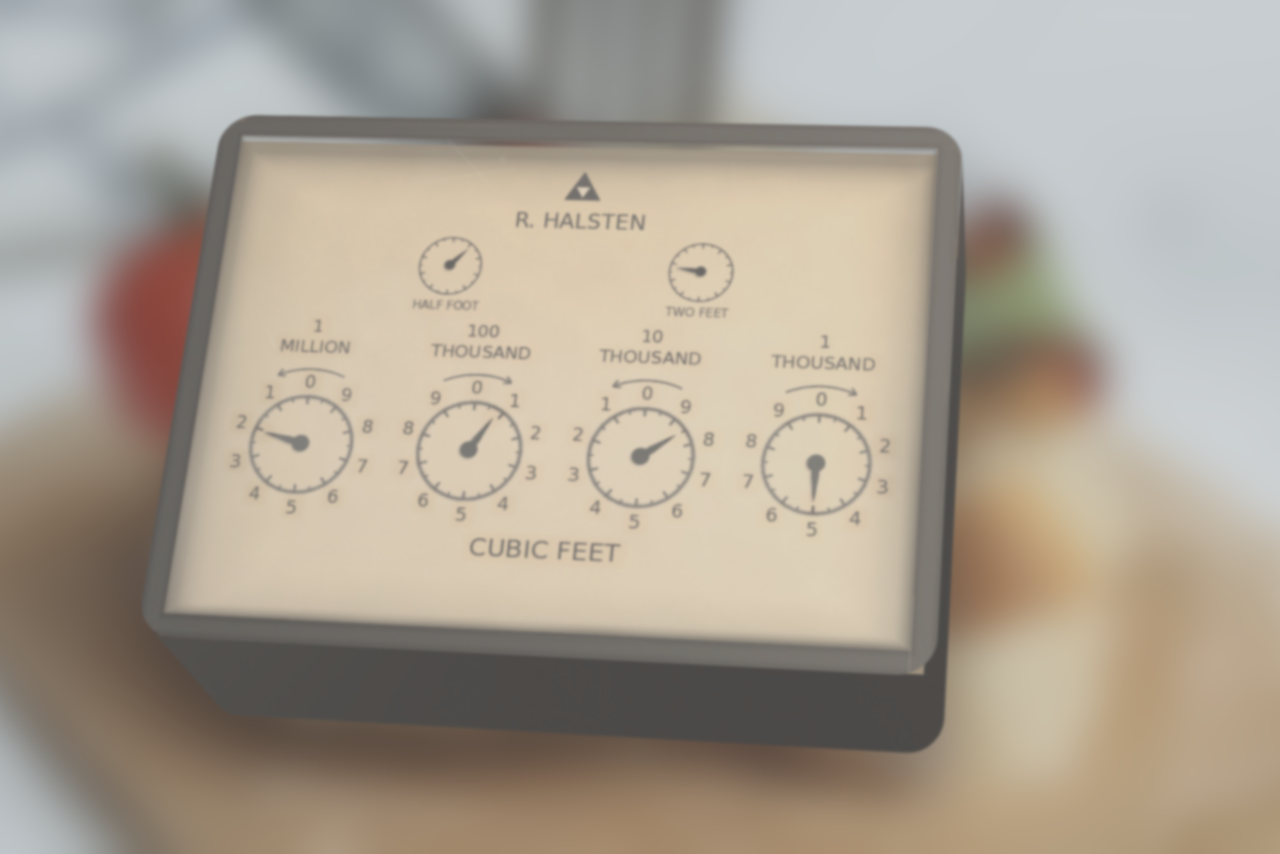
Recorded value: 208500 ft³
